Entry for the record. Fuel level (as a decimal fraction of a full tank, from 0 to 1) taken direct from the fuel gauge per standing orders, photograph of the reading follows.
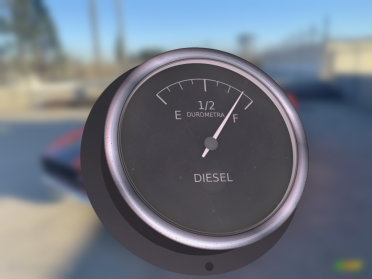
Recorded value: 0.875
